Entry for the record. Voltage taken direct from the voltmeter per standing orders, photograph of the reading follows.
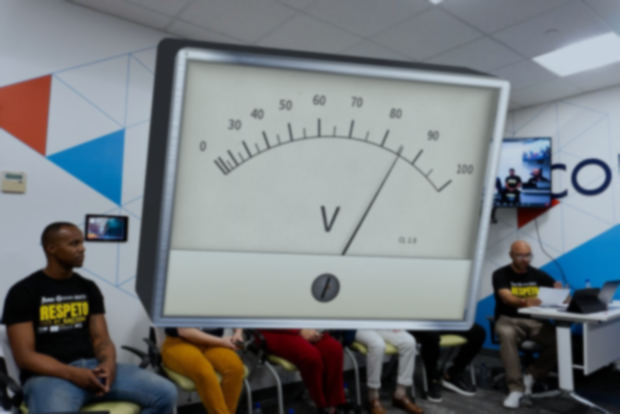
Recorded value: 85 V
